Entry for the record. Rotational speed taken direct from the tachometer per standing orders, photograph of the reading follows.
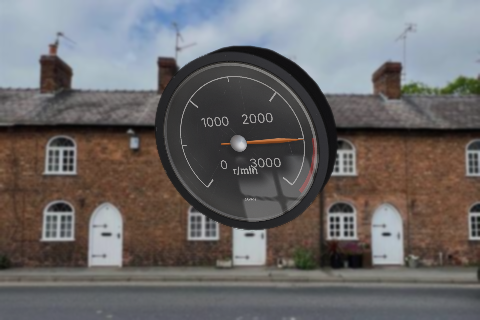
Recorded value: 2500 rpm
